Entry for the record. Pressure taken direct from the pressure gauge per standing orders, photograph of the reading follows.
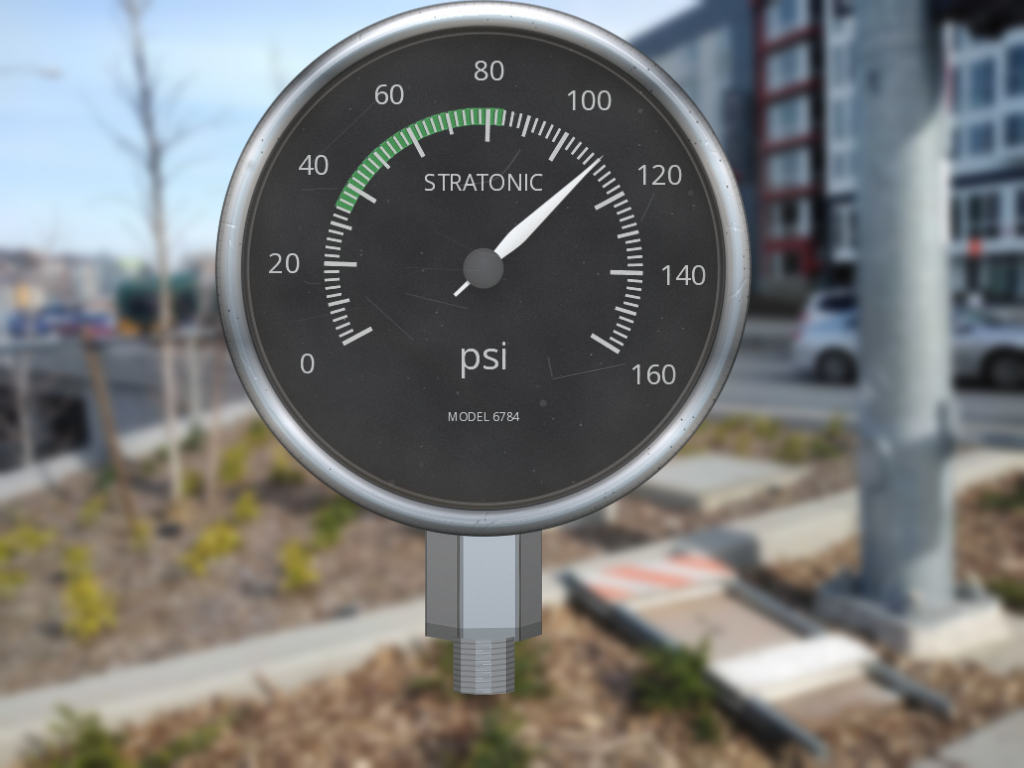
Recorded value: 110 psi
